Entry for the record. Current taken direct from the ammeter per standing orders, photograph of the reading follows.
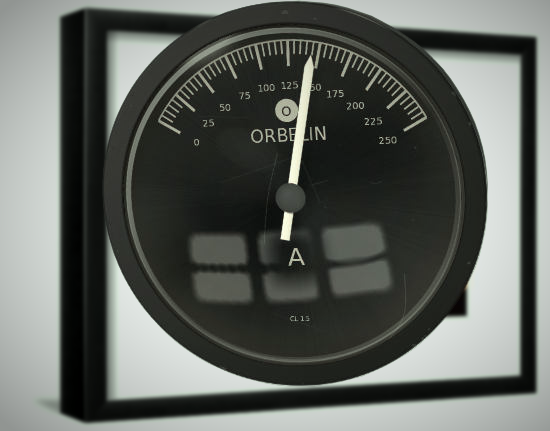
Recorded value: 145 A
